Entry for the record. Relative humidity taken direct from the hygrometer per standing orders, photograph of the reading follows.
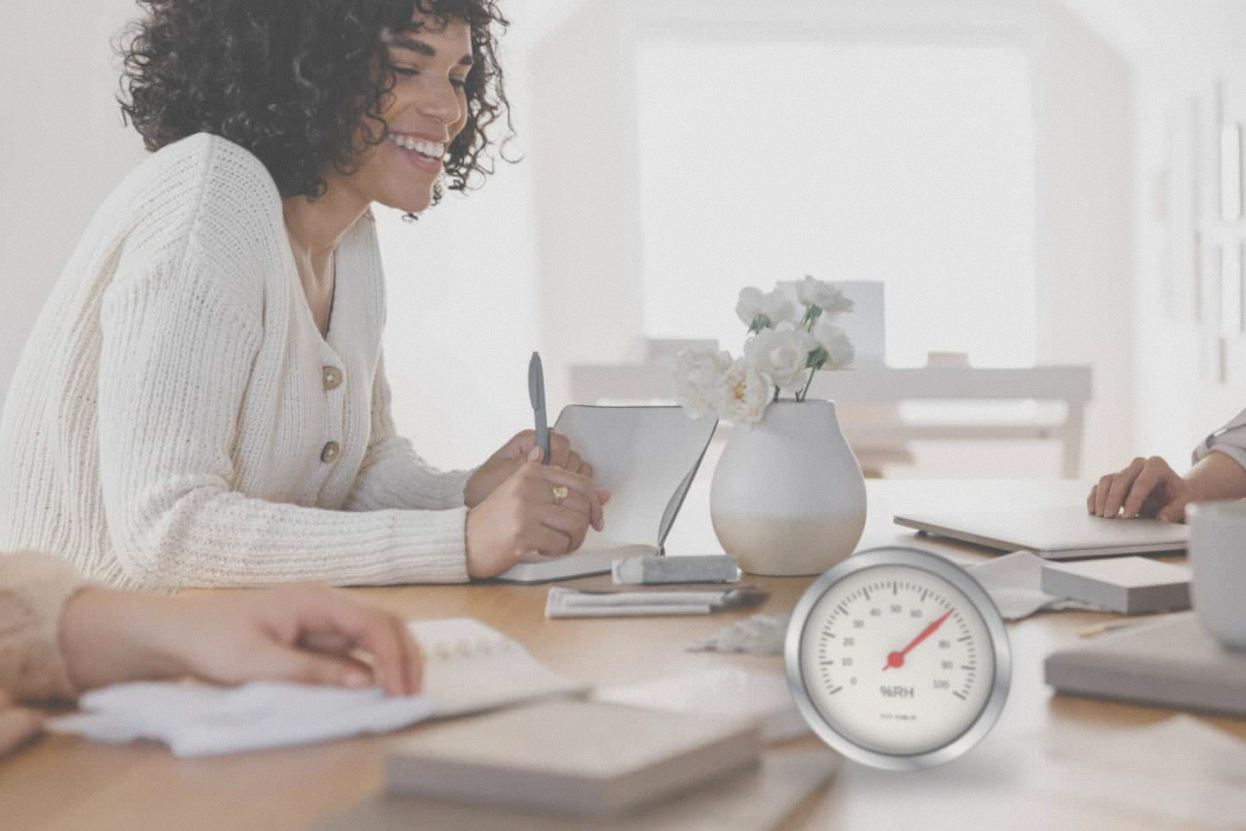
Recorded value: 70 %
